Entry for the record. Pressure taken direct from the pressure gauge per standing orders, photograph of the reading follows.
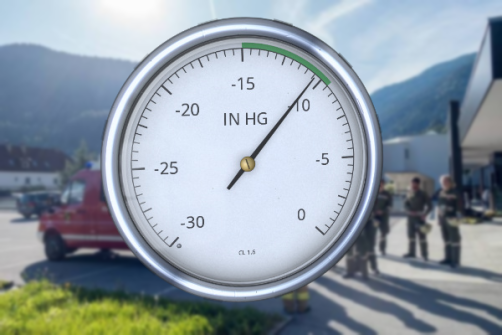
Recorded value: -10.5 inHg
